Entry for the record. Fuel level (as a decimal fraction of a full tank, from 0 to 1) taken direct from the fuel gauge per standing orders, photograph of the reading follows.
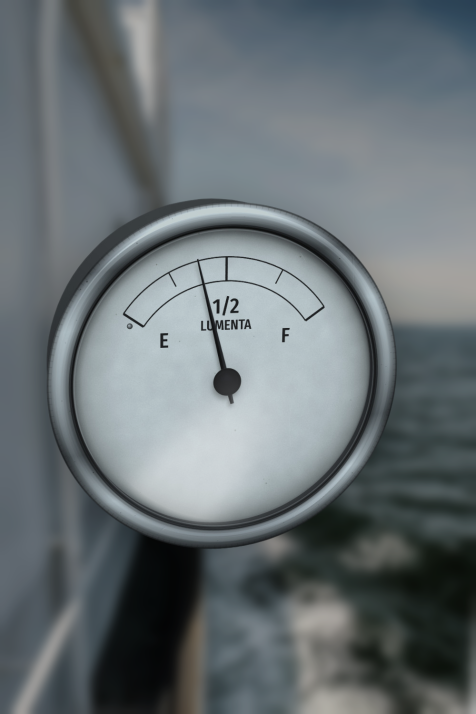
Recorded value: 0.375
